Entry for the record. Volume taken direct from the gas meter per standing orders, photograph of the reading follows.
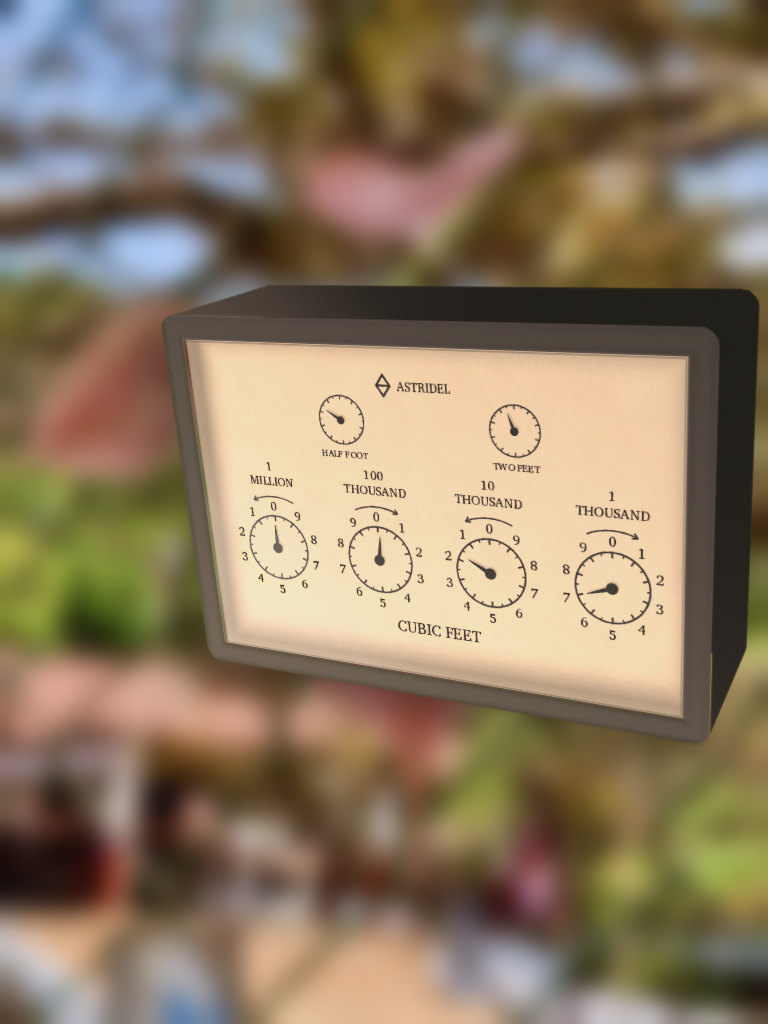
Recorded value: 1700 ft³
